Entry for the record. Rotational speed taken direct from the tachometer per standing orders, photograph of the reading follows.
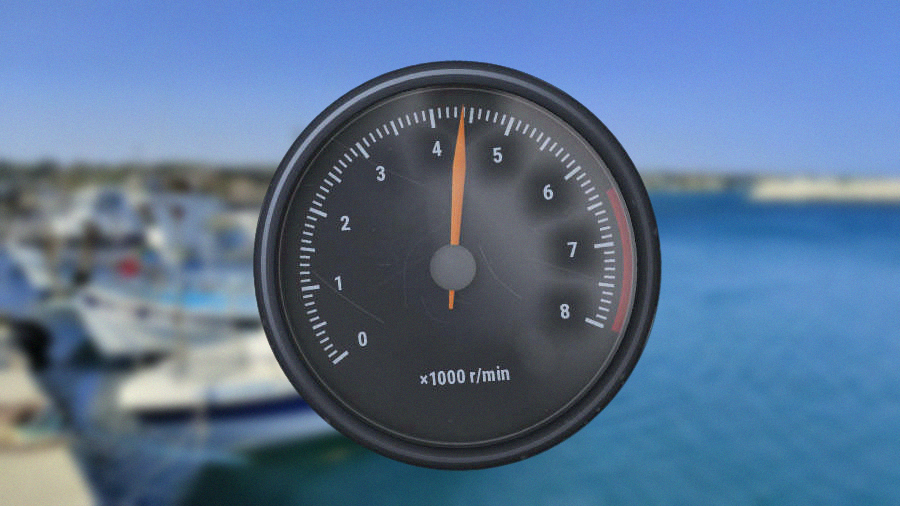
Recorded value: 4400 rpm
